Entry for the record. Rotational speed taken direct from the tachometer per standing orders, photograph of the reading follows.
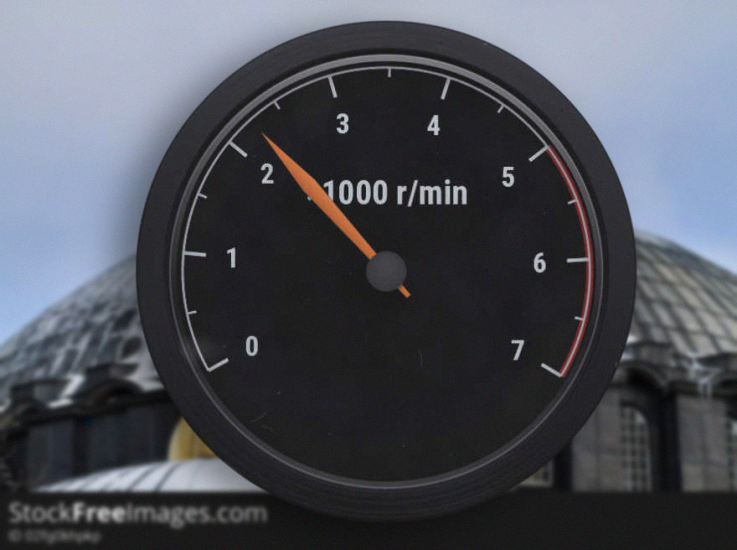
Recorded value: 2250 rpm
